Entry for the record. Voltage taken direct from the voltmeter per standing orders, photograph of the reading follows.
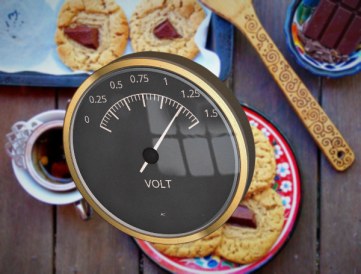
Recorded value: 1.25 V
